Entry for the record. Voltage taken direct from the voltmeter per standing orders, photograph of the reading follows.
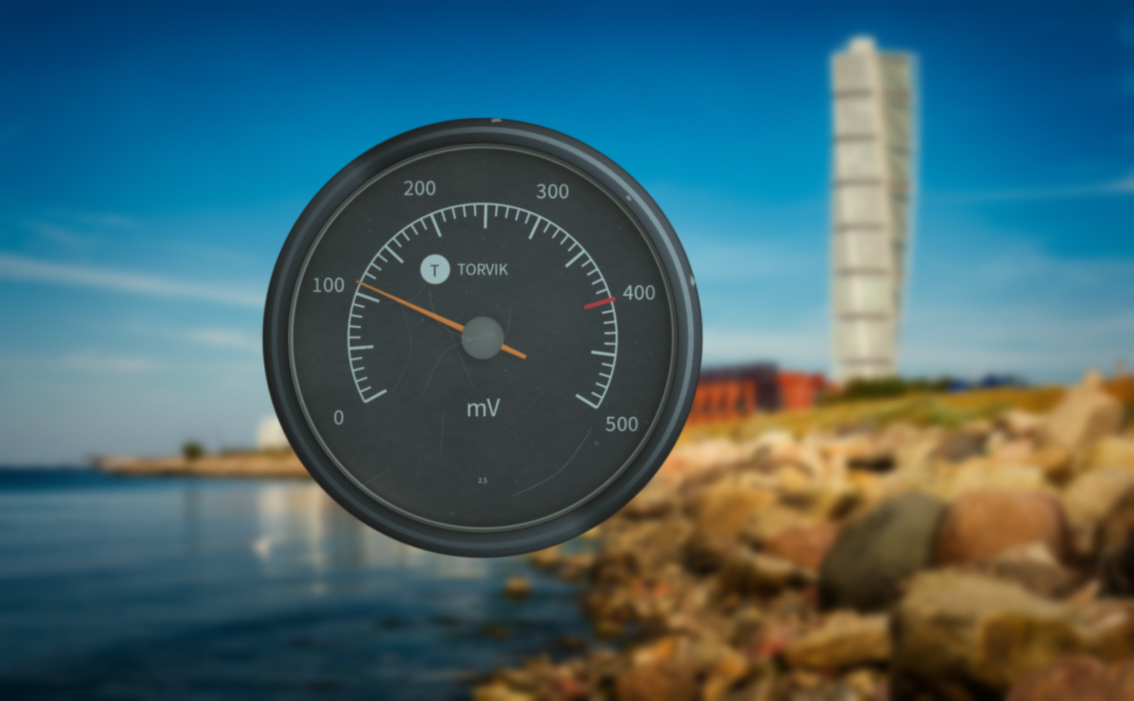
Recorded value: 110 mV
